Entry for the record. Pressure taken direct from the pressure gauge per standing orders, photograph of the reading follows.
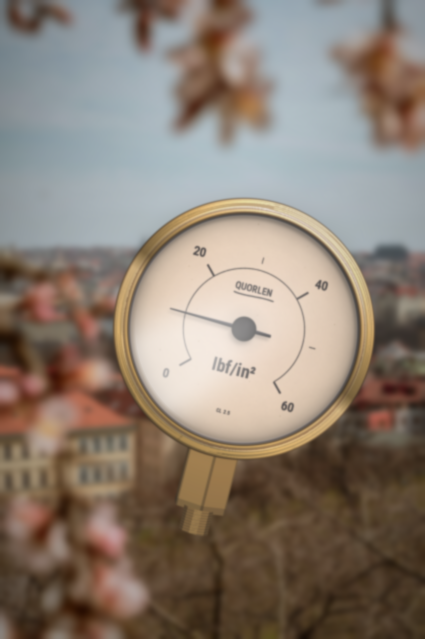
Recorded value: 10 psi
